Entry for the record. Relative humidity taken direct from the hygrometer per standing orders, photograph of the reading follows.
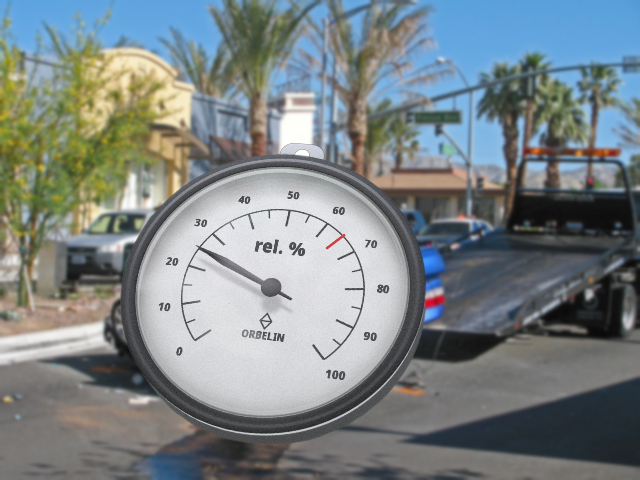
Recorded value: 25 %
